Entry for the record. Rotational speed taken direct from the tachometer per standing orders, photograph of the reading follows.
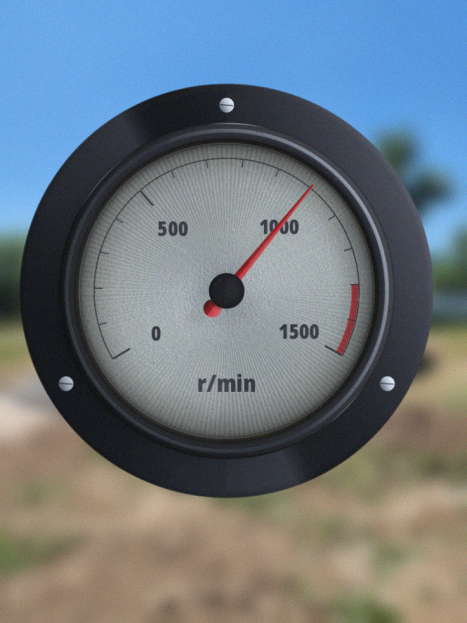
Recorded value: 1000 rpm
